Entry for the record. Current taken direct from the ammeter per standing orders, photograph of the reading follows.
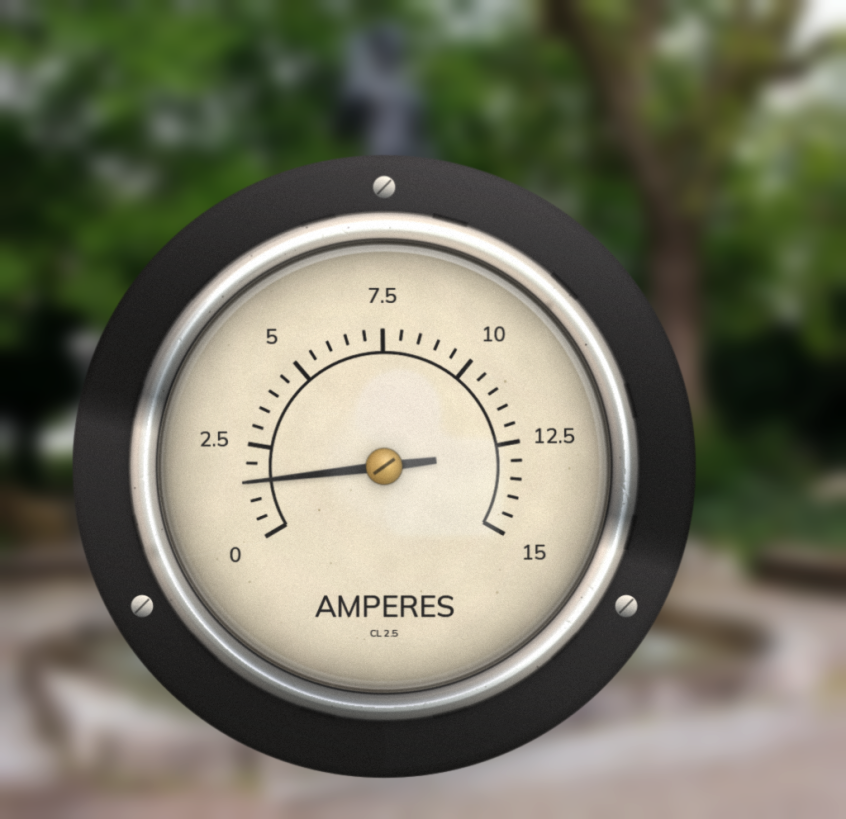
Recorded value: 1.5 A
